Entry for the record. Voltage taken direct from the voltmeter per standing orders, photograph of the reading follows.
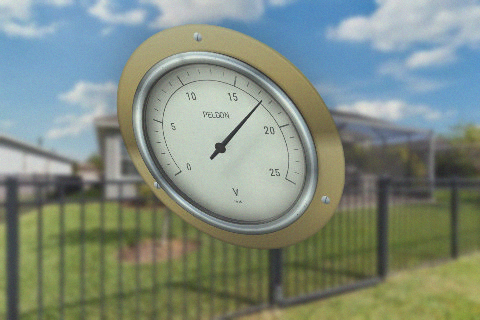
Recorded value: 17.5 V
